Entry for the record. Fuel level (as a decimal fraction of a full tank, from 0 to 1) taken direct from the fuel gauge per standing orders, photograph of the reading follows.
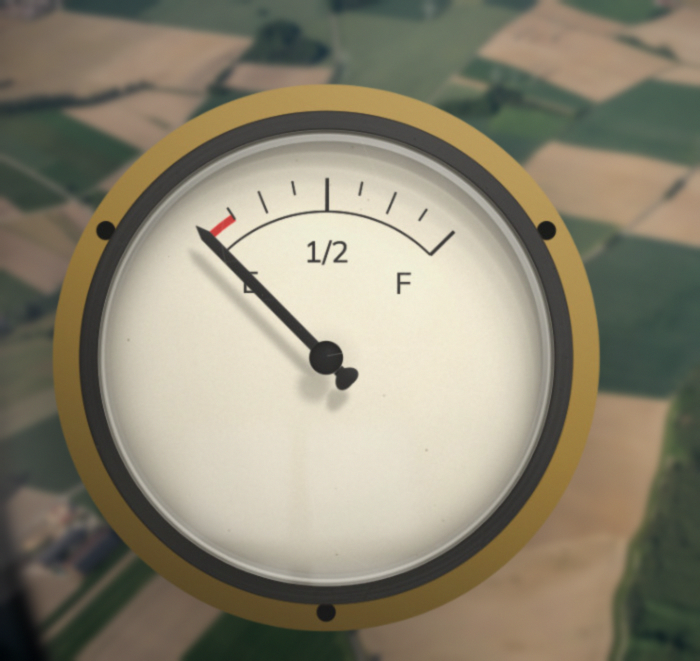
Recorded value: 0
